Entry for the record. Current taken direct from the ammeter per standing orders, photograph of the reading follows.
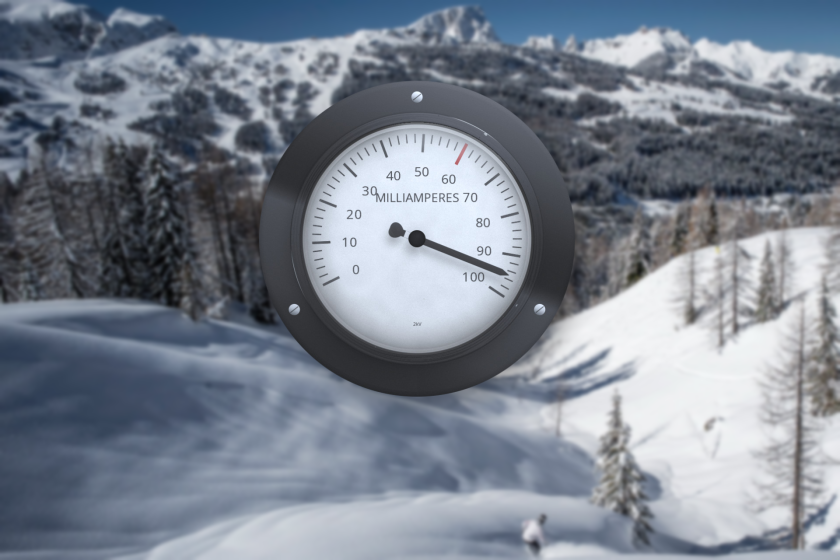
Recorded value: 95 mA
